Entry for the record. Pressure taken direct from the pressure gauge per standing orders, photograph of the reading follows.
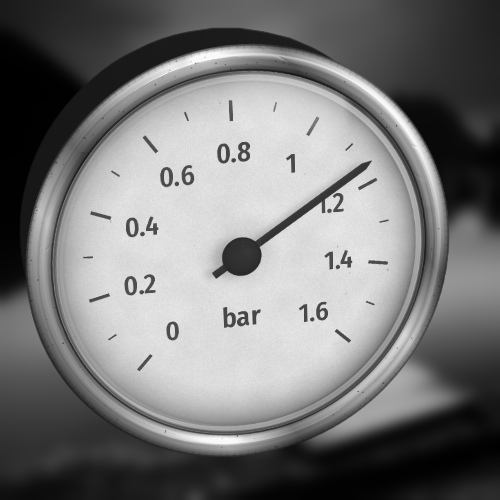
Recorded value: 1.15 bar
